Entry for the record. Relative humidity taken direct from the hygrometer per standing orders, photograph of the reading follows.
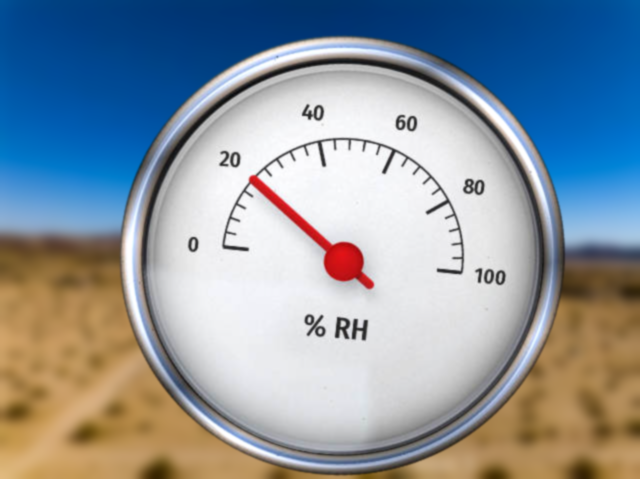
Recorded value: 20 %
